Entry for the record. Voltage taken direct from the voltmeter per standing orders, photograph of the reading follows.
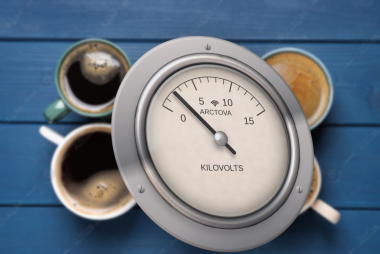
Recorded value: 2 kV
